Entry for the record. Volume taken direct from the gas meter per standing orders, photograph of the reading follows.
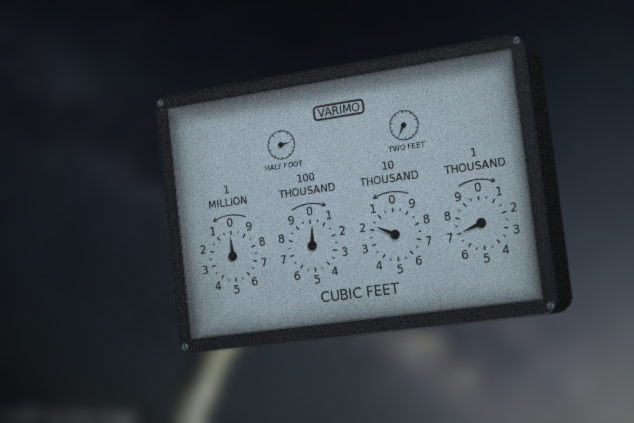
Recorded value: 1700 ft³
